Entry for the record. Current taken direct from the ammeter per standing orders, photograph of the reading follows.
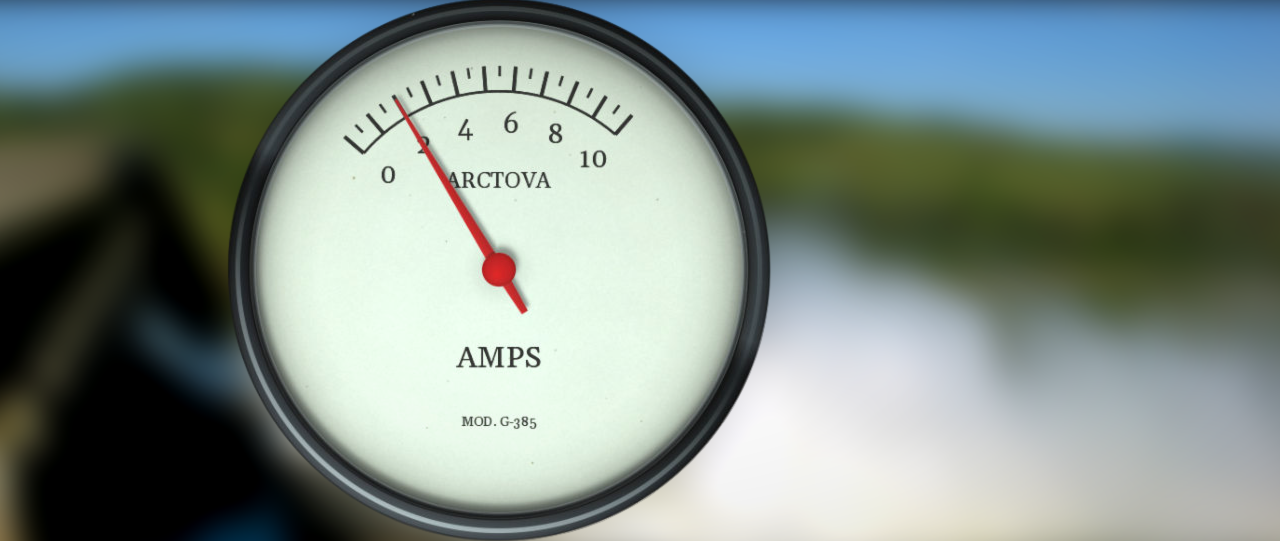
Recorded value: 2 A
